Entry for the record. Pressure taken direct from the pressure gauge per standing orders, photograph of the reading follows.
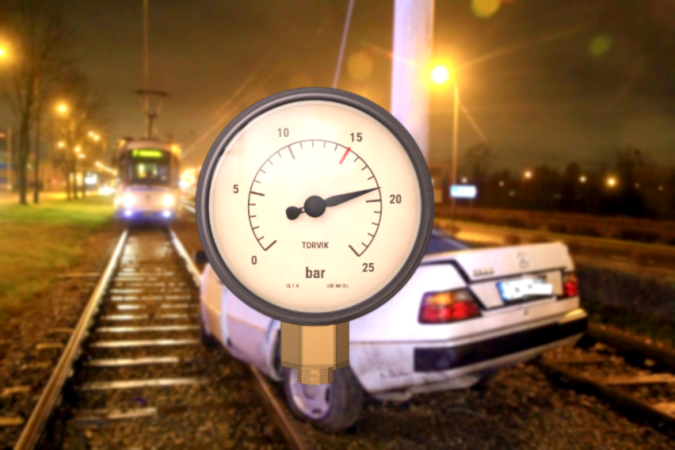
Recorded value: 19 bar
